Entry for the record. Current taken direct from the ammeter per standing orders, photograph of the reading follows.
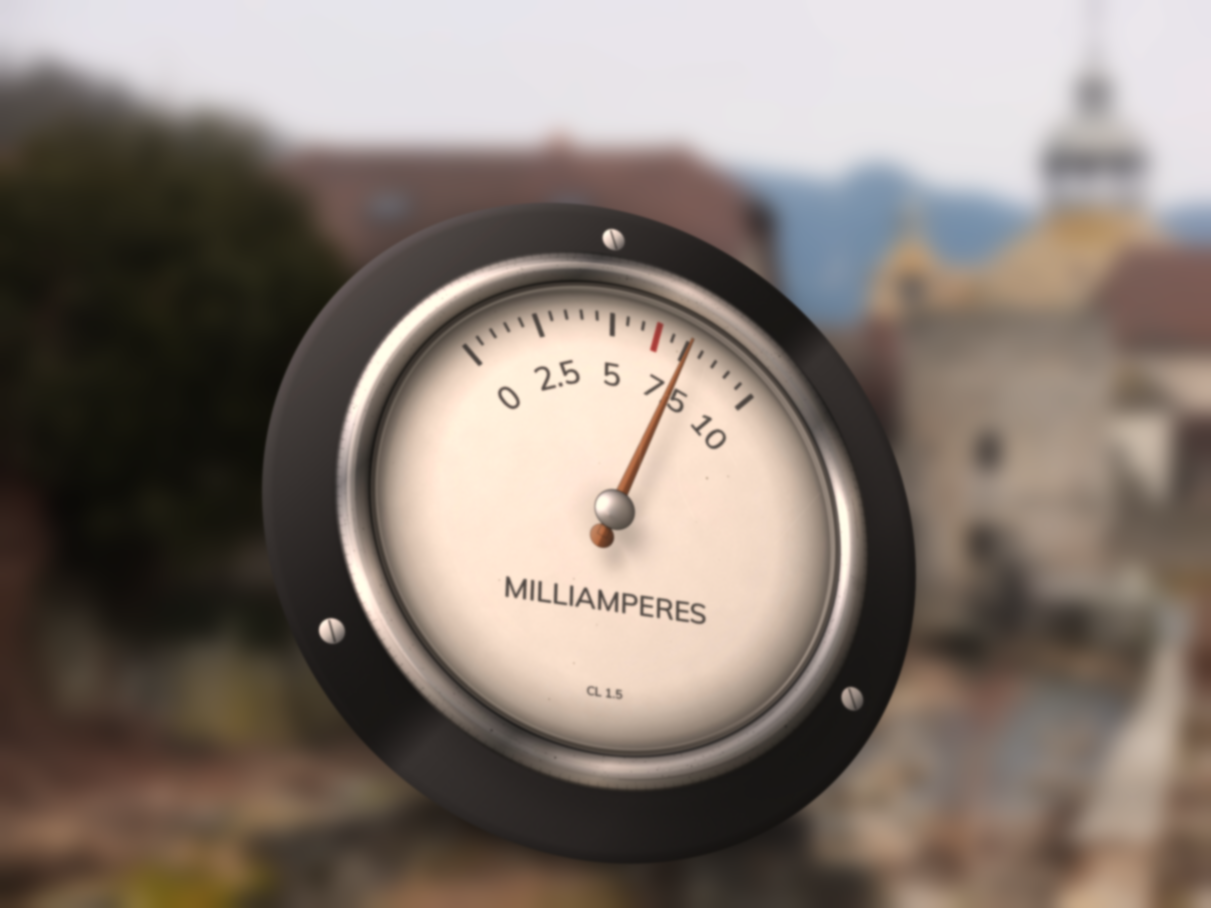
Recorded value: 7.5 mA
